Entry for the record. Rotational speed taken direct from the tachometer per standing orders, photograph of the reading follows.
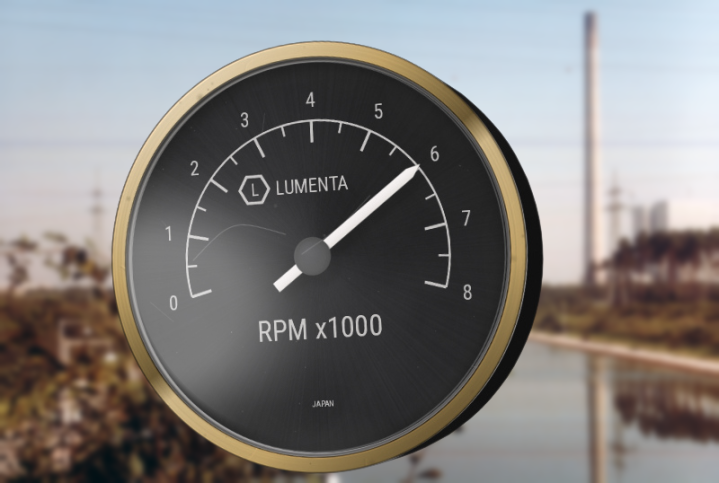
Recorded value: 6000 rpm
